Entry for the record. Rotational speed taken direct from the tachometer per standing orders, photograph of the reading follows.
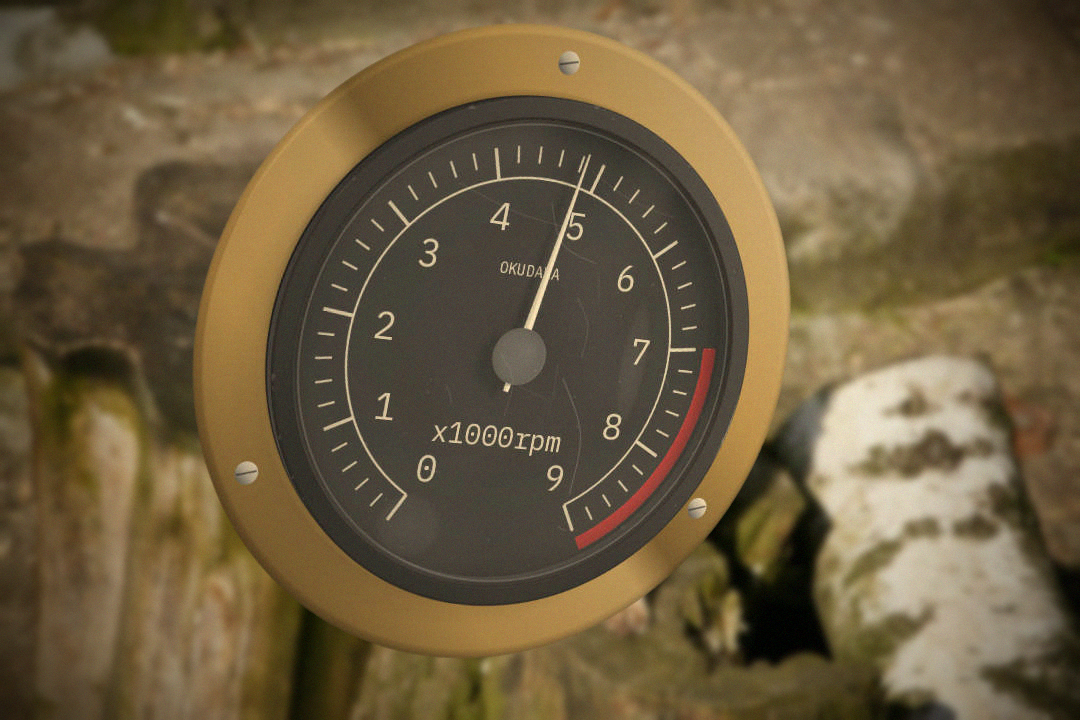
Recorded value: 4800 rpm
